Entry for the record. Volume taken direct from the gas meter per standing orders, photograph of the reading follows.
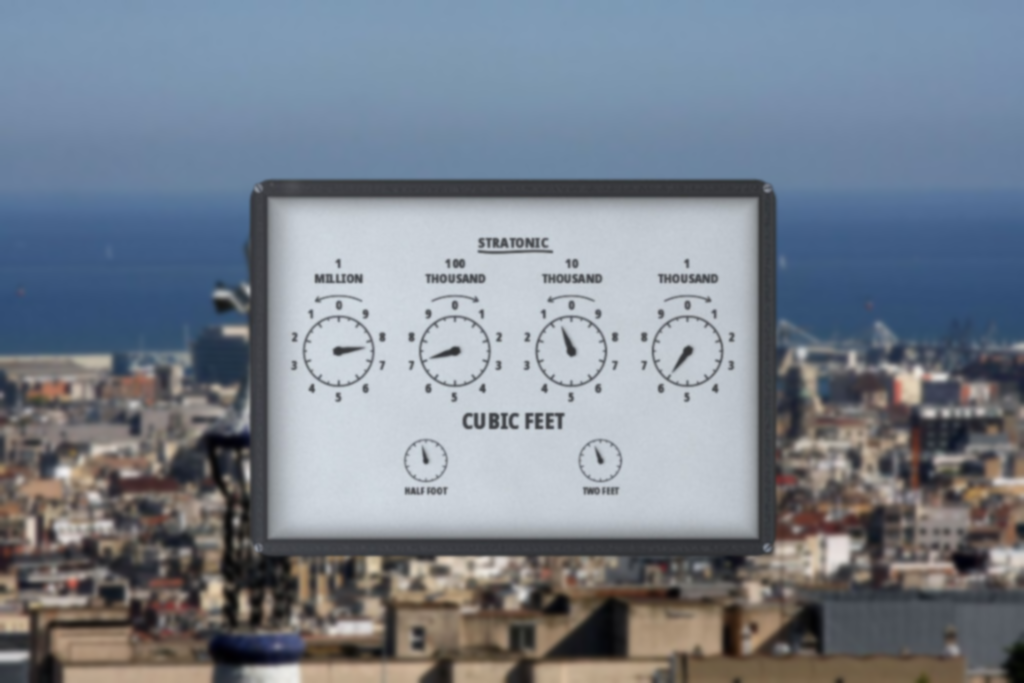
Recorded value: 770600 ft³
